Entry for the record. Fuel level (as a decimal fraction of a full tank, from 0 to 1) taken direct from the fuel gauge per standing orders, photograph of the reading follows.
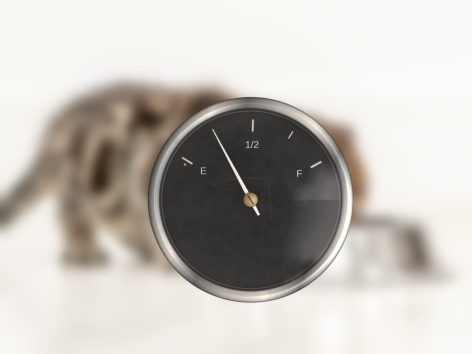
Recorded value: 0.25
